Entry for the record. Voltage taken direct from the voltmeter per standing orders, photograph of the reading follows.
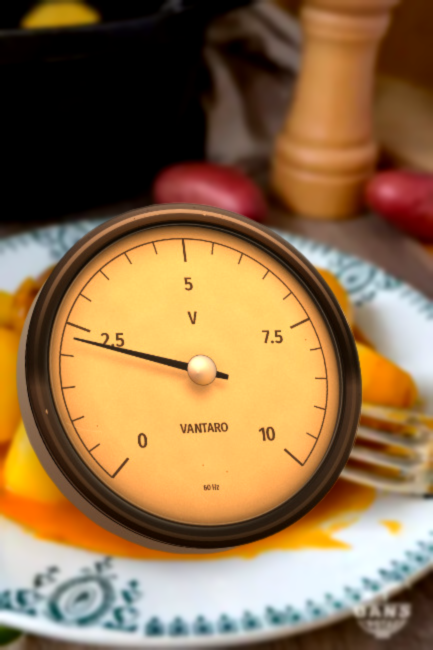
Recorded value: 2.25 V
